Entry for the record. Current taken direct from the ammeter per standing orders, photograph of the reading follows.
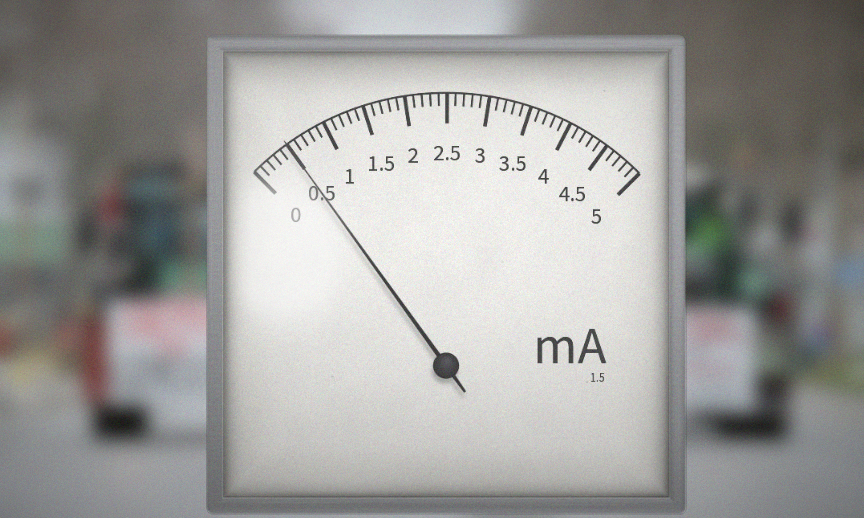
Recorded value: 0.5 mA
